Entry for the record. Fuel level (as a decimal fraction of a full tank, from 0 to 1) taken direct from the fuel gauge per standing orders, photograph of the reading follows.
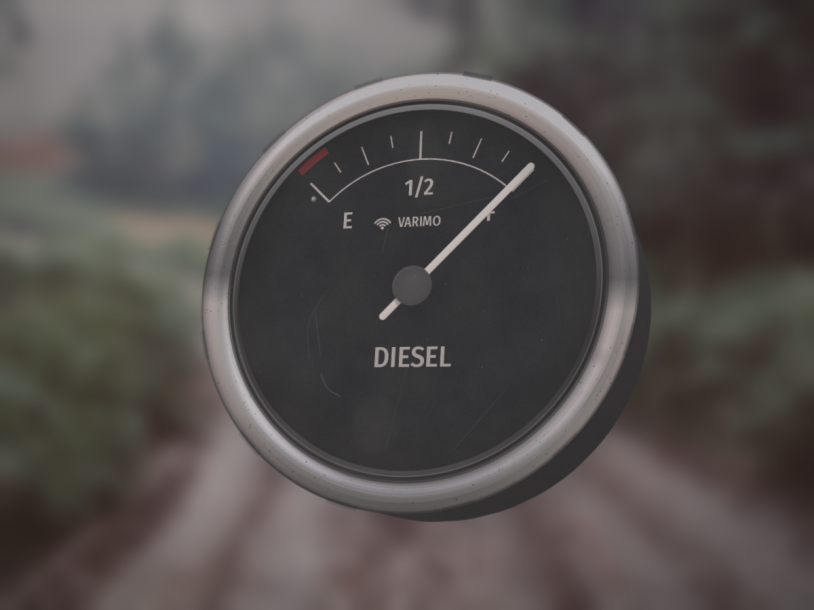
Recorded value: 1
